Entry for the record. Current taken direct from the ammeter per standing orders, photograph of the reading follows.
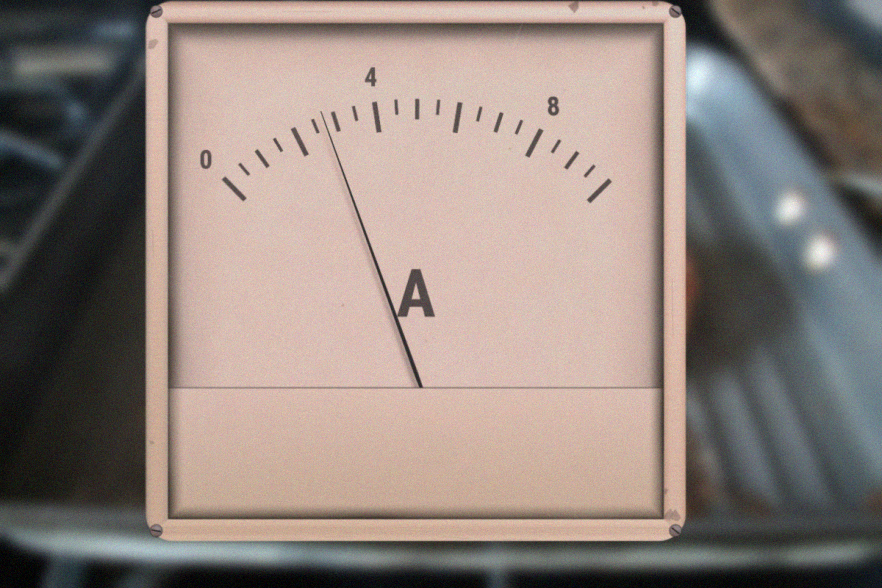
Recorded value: 2.75 A
